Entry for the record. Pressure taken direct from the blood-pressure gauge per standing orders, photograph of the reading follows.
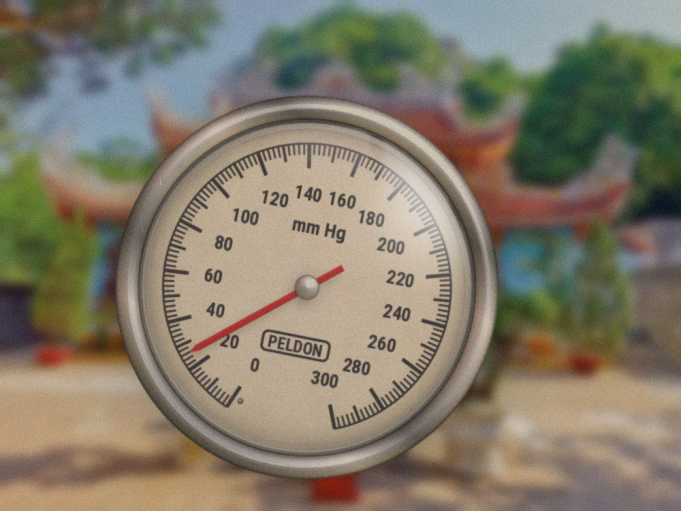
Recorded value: 26 mmHg
